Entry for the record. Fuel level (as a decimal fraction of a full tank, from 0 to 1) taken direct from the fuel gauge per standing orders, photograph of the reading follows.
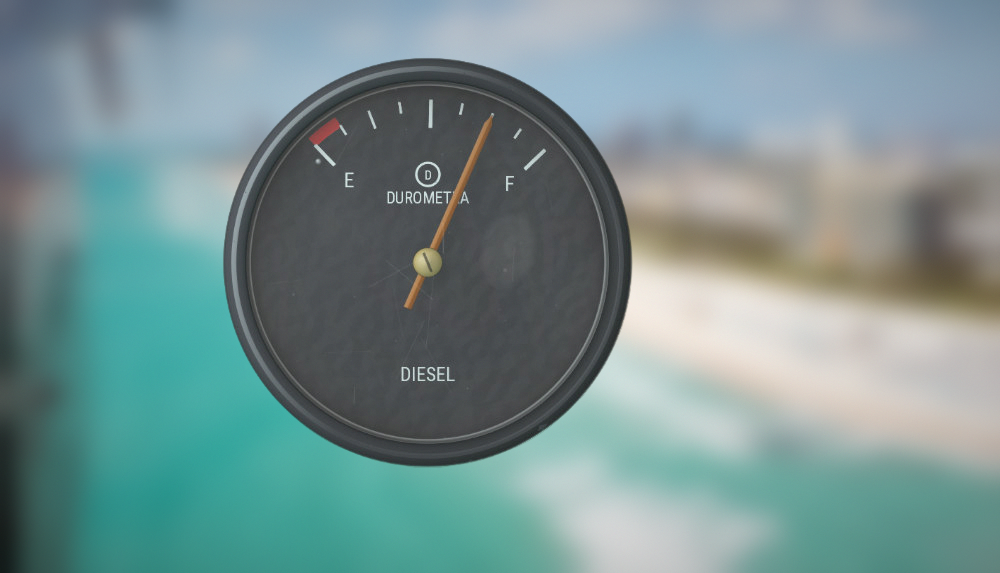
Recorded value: 0.75
